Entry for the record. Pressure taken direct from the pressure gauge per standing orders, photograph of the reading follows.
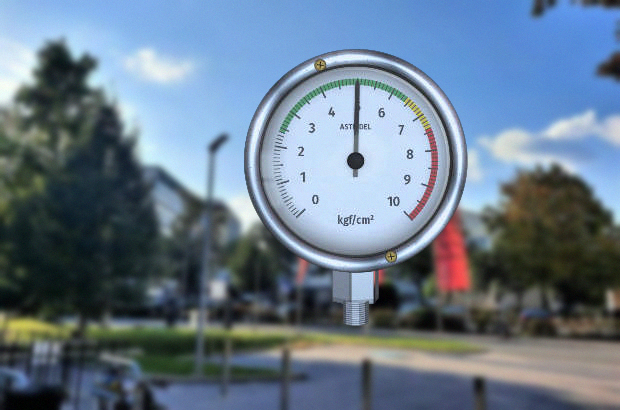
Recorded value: 5 kg/cm²
